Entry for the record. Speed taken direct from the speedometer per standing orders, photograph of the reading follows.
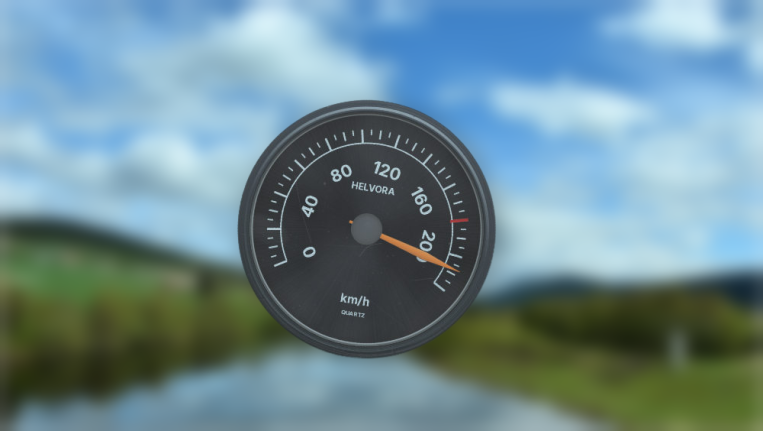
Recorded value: 207.5 km/h
